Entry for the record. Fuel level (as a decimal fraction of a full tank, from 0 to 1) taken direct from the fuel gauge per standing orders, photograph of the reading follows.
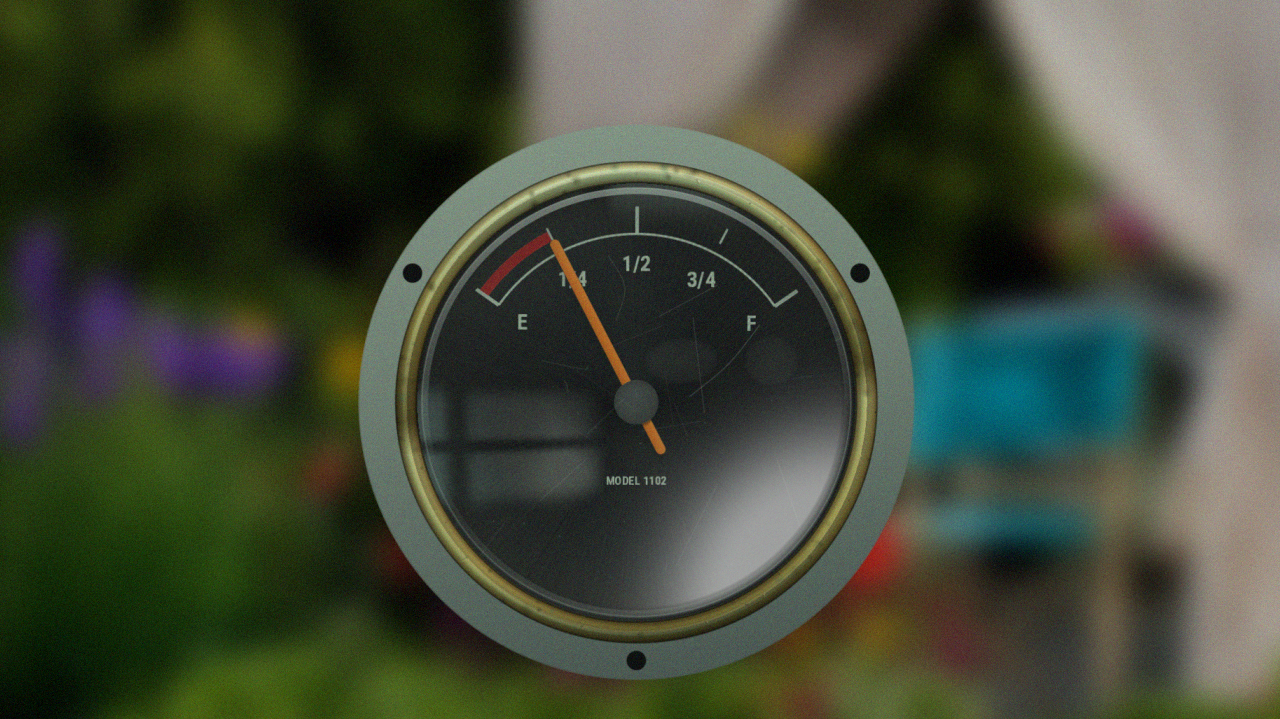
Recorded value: 0.25
